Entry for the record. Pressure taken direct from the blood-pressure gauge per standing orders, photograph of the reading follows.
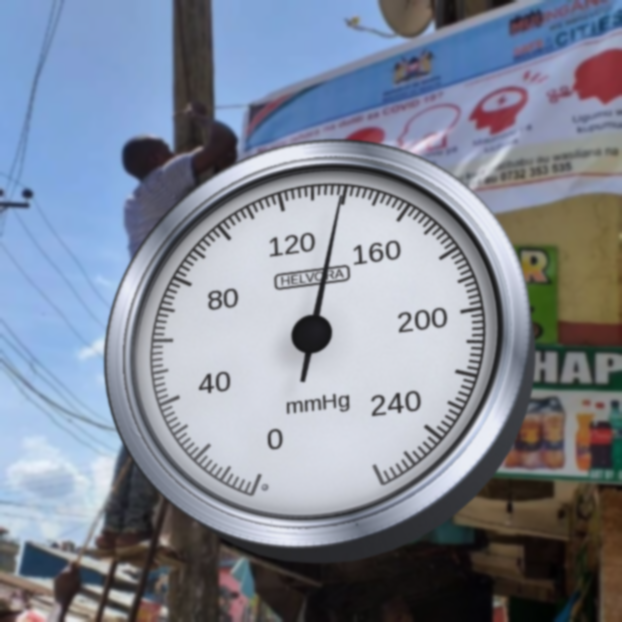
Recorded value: 140 mmHg
